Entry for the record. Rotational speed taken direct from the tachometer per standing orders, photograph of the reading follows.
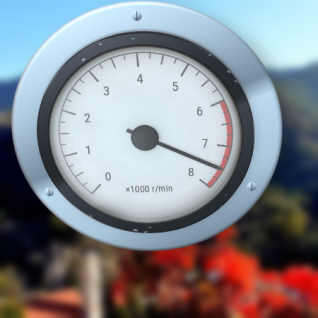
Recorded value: 7500 rpm
